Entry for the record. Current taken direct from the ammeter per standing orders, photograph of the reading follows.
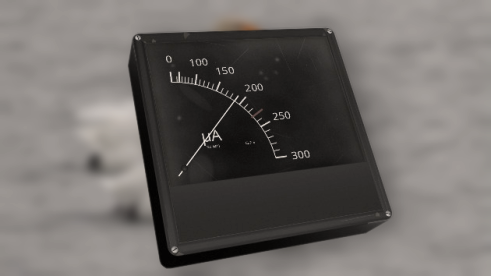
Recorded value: 190 µA
